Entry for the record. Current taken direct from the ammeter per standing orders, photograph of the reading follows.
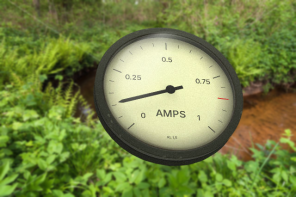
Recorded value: 0.1 A
